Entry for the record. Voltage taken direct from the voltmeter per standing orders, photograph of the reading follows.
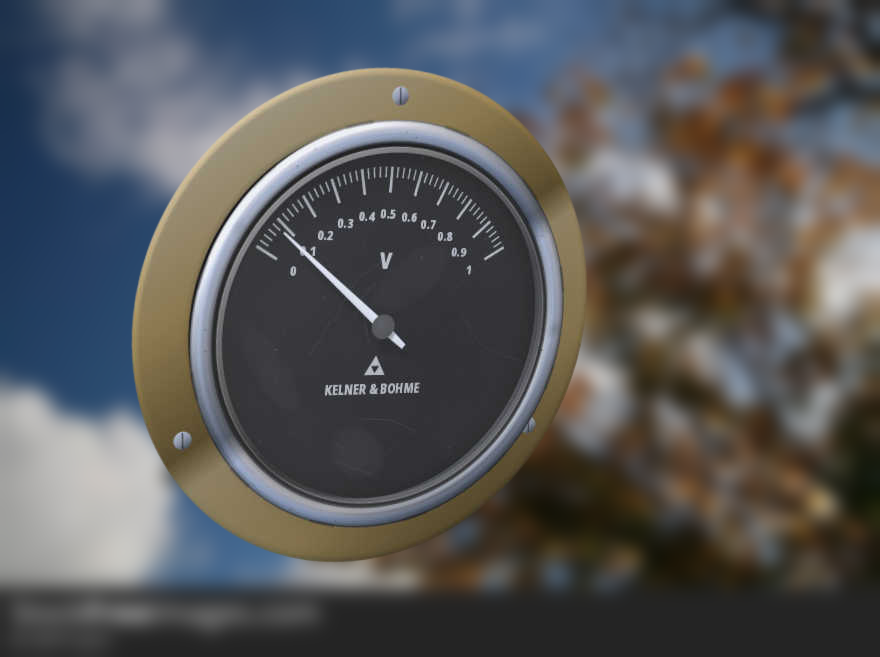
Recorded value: 0.08 V
